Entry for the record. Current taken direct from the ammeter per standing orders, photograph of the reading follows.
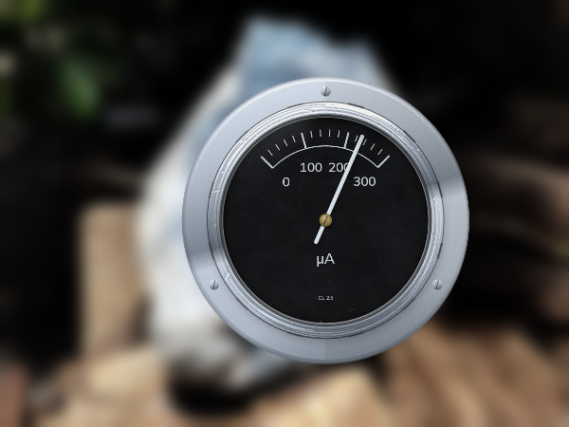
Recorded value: 230 µA
